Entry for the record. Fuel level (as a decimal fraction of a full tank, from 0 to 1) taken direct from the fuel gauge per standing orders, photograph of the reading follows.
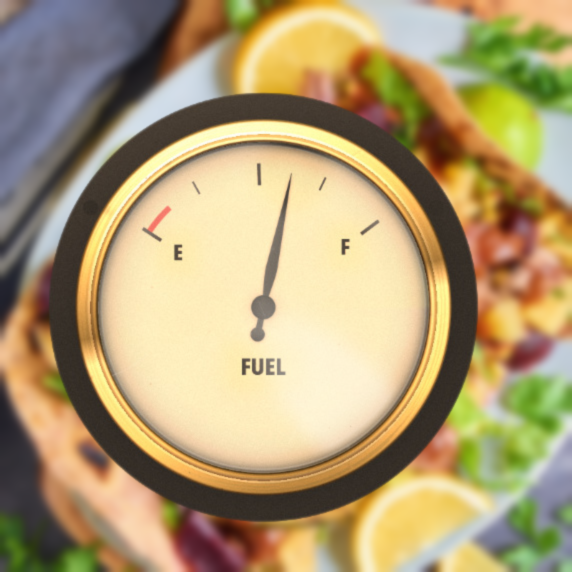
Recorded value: 0.625
